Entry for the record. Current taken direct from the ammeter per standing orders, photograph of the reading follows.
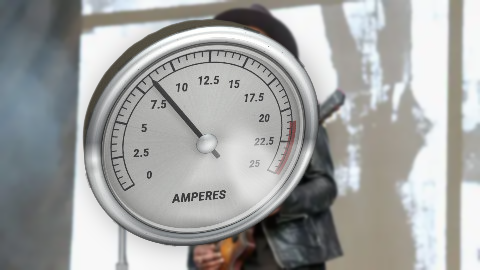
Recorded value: 8.5 A
